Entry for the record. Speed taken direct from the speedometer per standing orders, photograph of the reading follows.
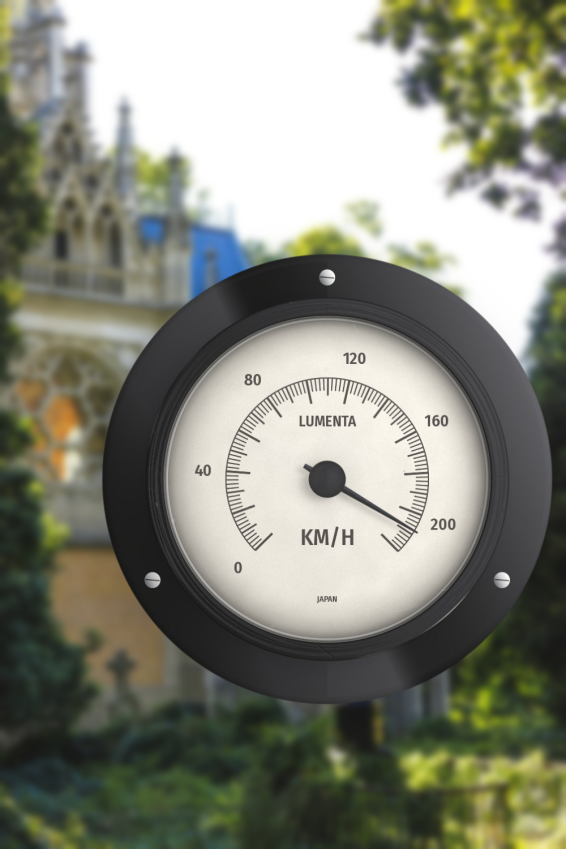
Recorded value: 208 km/h
